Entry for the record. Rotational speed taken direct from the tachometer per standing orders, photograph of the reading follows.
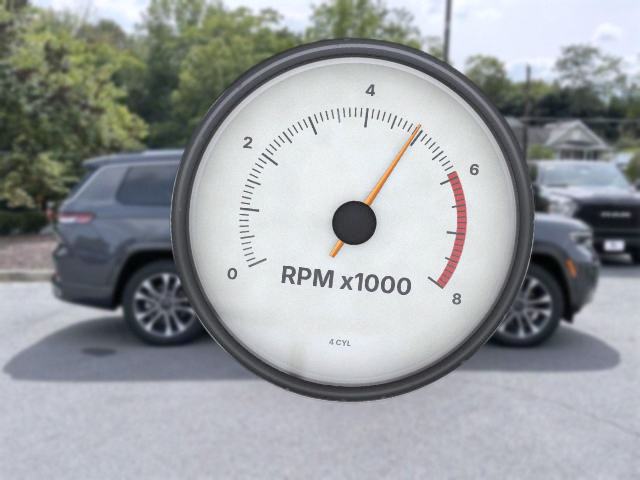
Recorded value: 4900 rpm
